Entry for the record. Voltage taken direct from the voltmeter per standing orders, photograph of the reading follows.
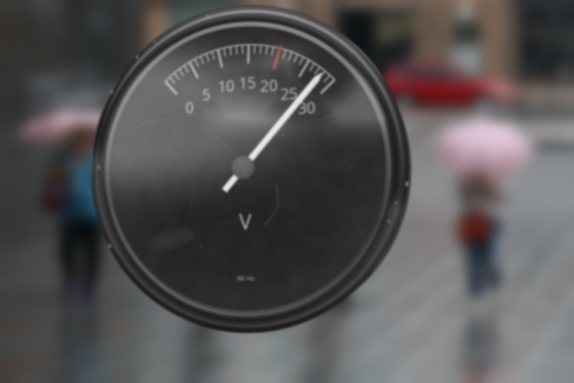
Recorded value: 28 V
